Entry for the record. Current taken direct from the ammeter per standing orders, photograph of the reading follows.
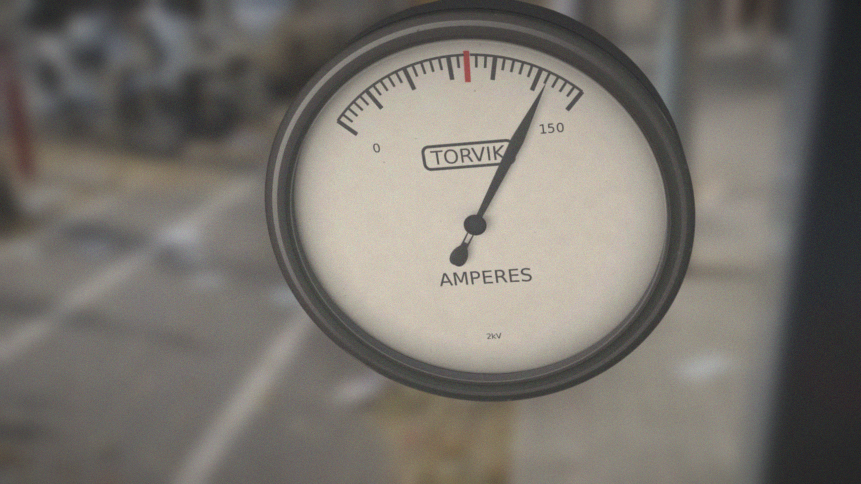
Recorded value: 130 A
